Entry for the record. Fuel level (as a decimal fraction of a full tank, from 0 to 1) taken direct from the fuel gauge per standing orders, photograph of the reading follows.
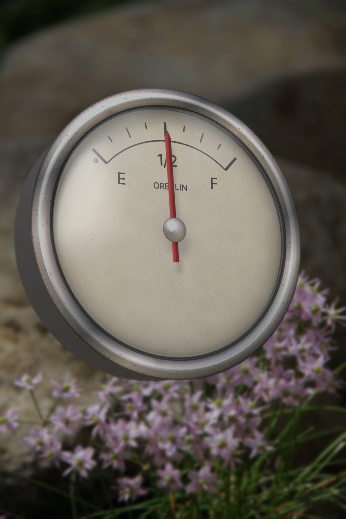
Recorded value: 0.5
